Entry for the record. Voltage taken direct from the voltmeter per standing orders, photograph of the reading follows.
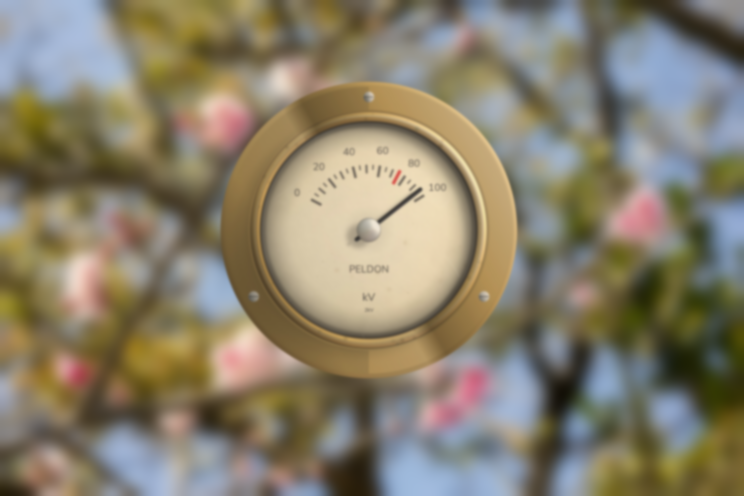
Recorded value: 95 kV
